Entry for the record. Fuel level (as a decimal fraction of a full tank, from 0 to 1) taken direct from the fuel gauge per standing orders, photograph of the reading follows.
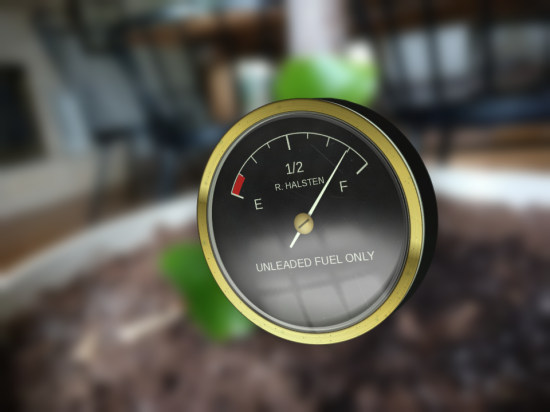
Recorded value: 0.875
